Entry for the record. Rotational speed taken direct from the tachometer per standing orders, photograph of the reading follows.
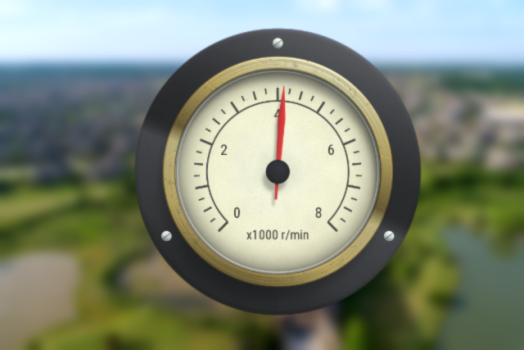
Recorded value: 4125 rpm
